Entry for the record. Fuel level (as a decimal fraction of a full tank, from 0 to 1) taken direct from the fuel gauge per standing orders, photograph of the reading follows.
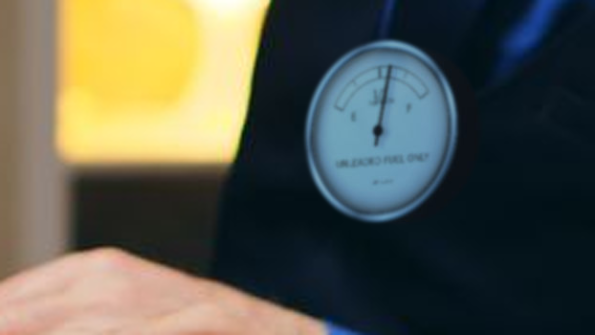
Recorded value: 0.625
